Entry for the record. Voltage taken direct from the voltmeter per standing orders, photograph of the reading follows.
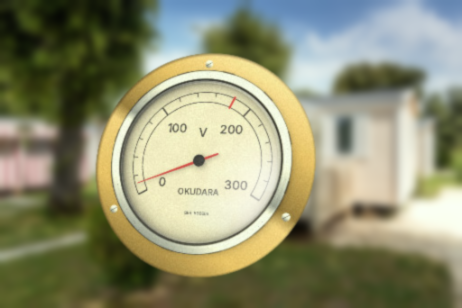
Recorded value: 10 V
